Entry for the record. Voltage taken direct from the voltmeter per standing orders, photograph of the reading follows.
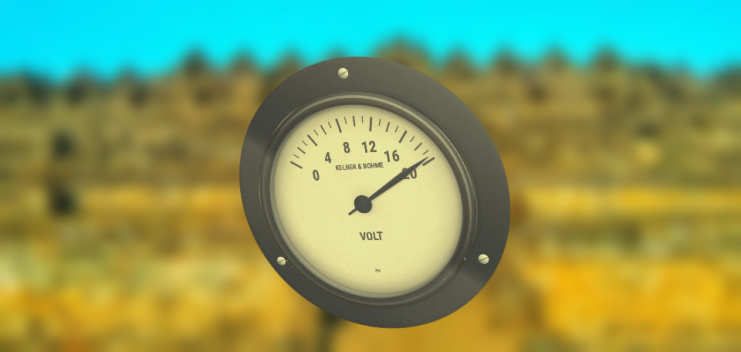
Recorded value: 19.5 V
